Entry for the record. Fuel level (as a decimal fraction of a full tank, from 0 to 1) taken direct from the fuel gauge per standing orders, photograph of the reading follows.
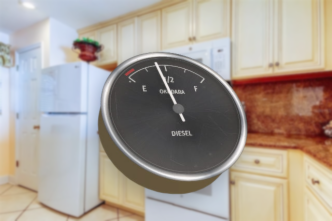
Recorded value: 0.375
